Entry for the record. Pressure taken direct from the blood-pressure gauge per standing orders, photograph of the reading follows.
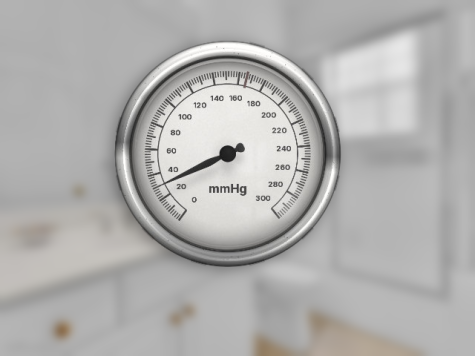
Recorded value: 30 mmHg
